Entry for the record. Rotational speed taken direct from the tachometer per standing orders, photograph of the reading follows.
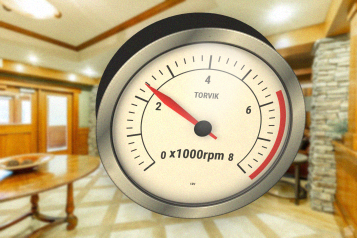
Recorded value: 2400 rpm
